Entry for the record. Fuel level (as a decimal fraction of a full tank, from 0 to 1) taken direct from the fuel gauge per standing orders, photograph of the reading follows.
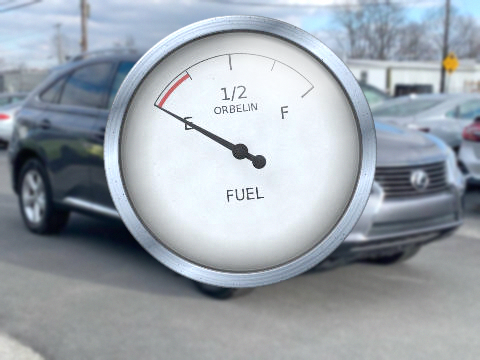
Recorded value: 0
